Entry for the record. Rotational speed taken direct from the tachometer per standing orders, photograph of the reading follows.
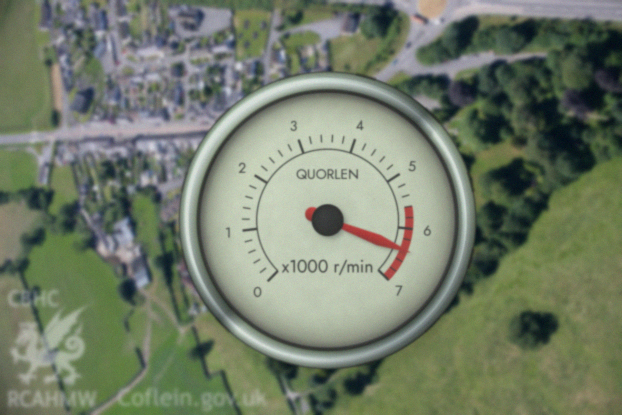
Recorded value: 6400 rpm
